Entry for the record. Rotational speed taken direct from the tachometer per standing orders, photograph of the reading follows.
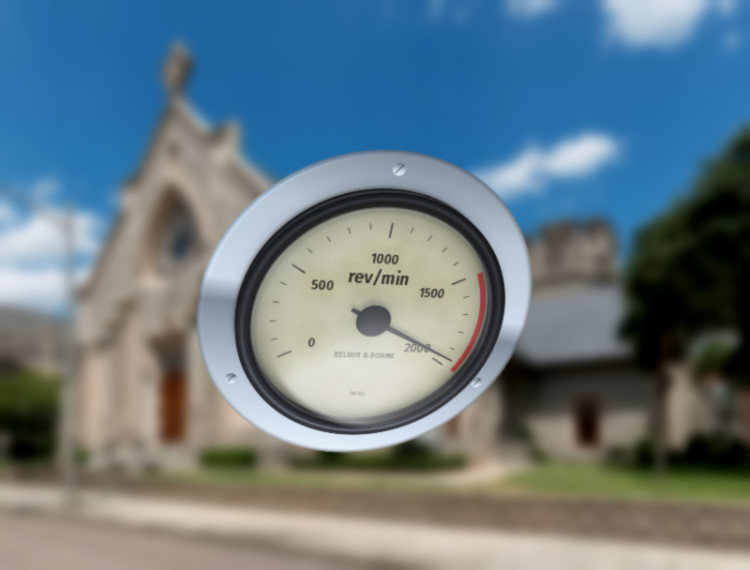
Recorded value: 1950 rpm
